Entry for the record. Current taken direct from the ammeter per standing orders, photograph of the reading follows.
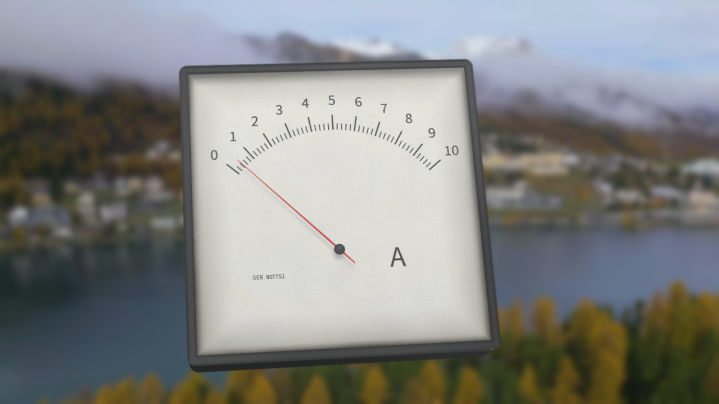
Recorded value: 0.4 A
